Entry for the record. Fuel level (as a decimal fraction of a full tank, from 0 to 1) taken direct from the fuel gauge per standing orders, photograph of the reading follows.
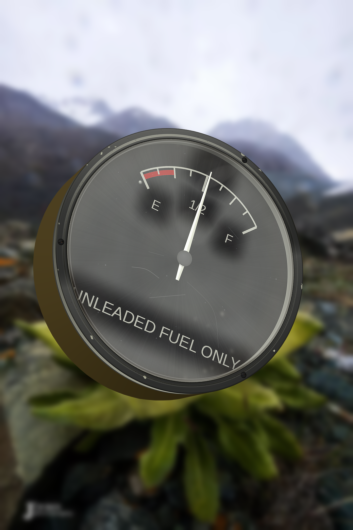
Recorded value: 0.5
